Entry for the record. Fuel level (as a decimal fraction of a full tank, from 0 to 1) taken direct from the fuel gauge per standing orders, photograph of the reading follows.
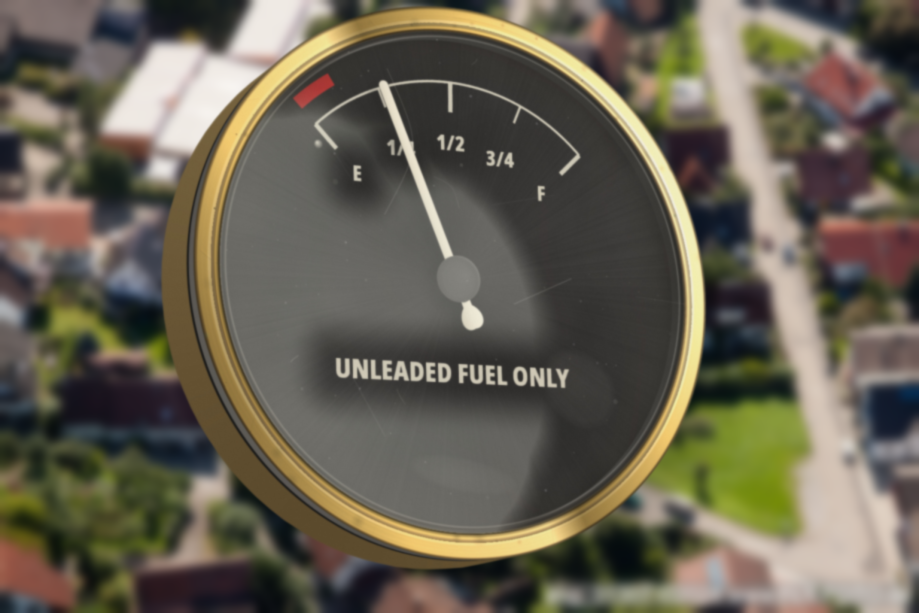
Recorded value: 0.25
